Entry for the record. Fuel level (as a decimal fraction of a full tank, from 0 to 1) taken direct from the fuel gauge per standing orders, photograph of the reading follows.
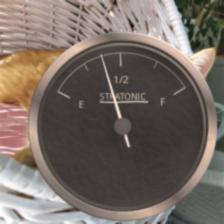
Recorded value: 0.375
